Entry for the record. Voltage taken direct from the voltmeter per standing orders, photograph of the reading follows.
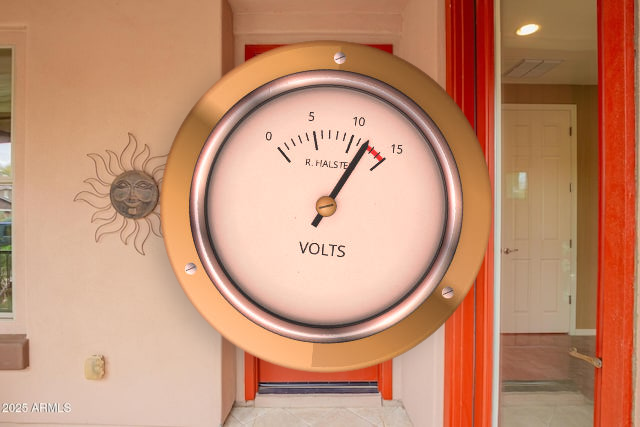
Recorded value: 12 V
